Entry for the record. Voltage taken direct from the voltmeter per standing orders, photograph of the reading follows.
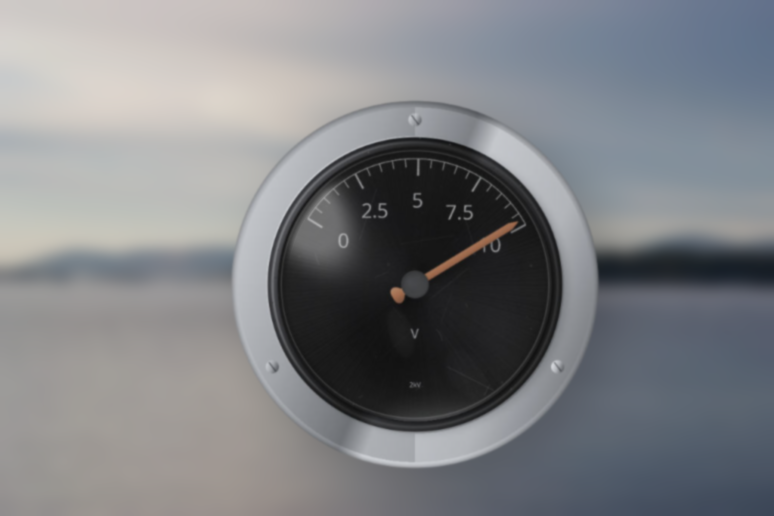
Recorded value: 9.75 V
